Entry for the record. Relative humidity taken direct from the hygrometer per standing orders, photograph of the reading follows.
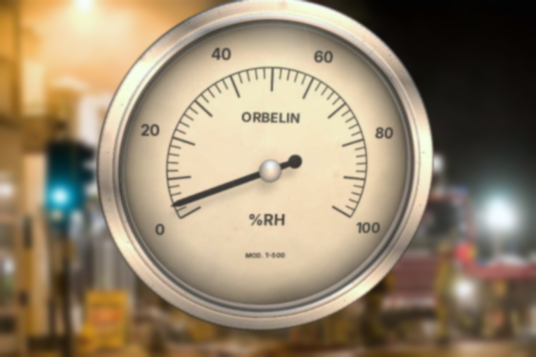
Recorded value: 4 %
